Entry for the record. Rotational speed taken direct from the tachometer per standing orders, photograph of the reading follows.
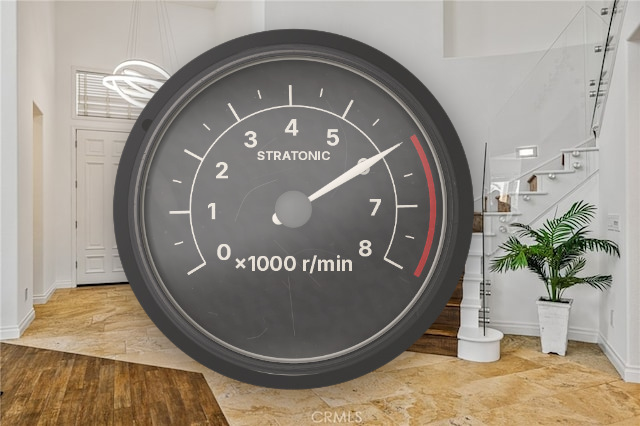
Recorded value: 6000 rpm
